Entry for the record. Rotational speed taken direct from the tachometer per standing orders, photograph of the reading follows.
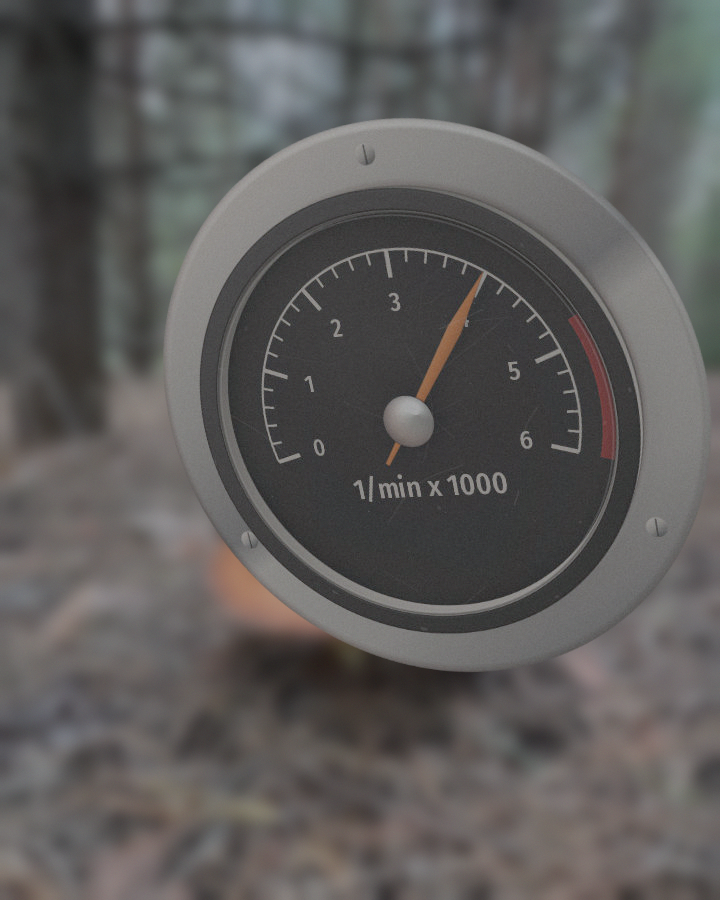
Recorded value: 4000 rpm
